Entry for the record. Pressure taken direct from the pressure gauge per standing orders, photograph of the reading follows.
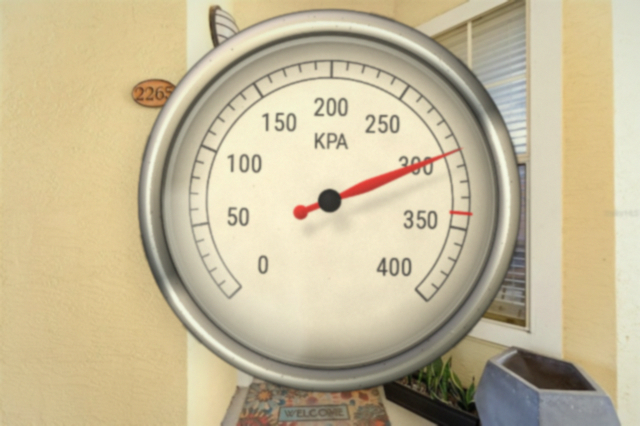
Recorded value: 300 kPa
